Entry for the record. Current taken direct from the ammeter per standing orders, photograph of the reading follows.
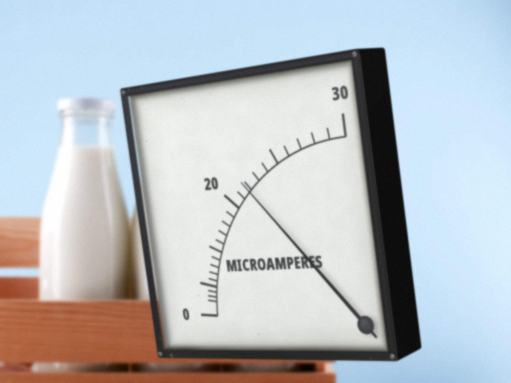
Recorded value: 22 µA
